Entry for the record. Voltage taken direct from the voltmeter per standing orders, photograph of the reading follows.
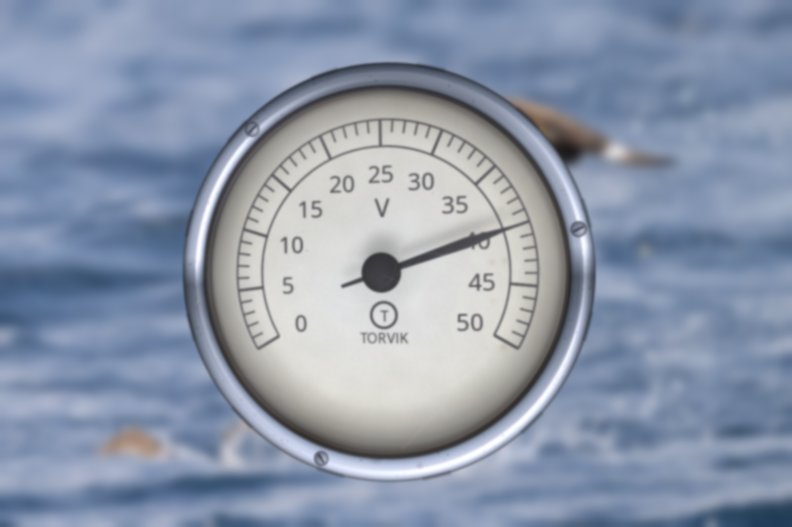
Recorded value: 40 V
